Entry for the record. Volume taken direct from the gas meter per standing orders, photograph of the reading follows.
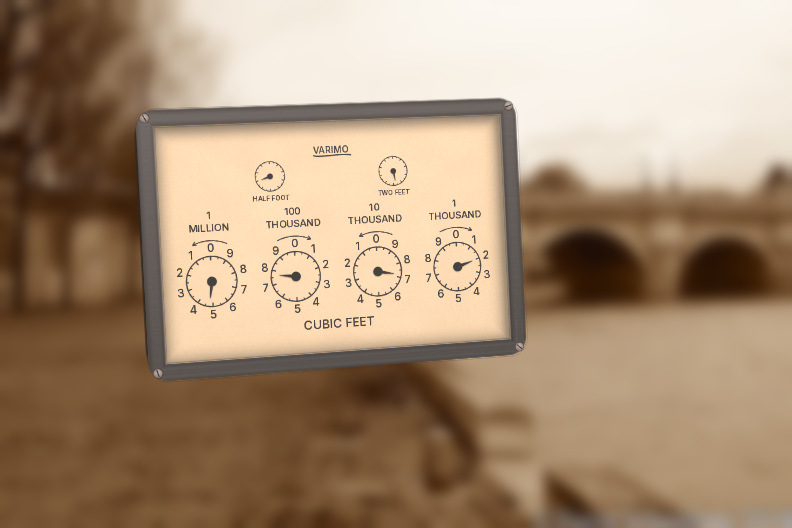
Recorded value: 477200 ft³
